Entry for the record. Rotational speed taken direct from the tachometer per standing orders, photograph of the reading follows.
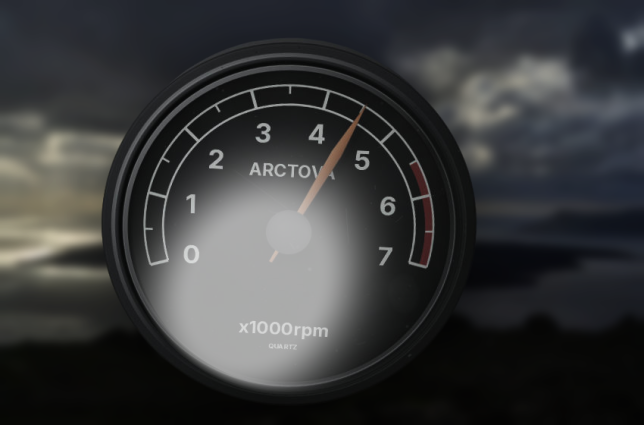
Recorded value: 4500 rpm
